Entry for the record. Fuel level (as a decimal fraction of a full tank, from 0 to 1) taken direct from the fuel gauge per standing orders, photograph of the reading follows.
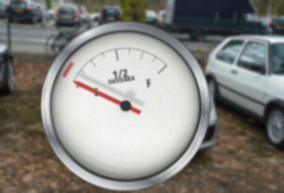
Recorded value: 0
